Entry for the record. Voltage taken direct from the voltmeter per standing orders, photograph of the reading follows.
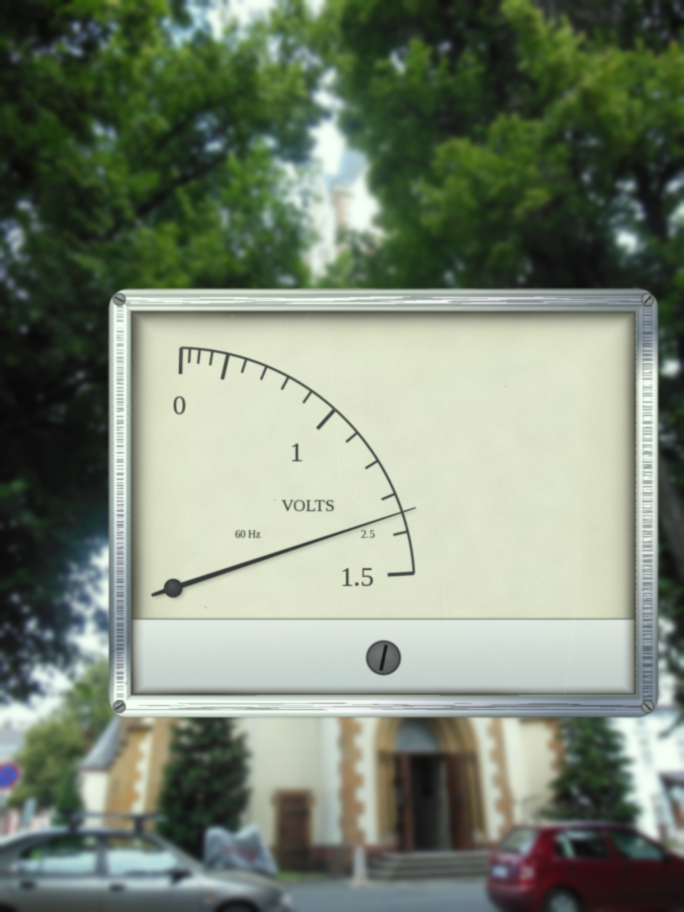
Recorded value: 1.35 V
